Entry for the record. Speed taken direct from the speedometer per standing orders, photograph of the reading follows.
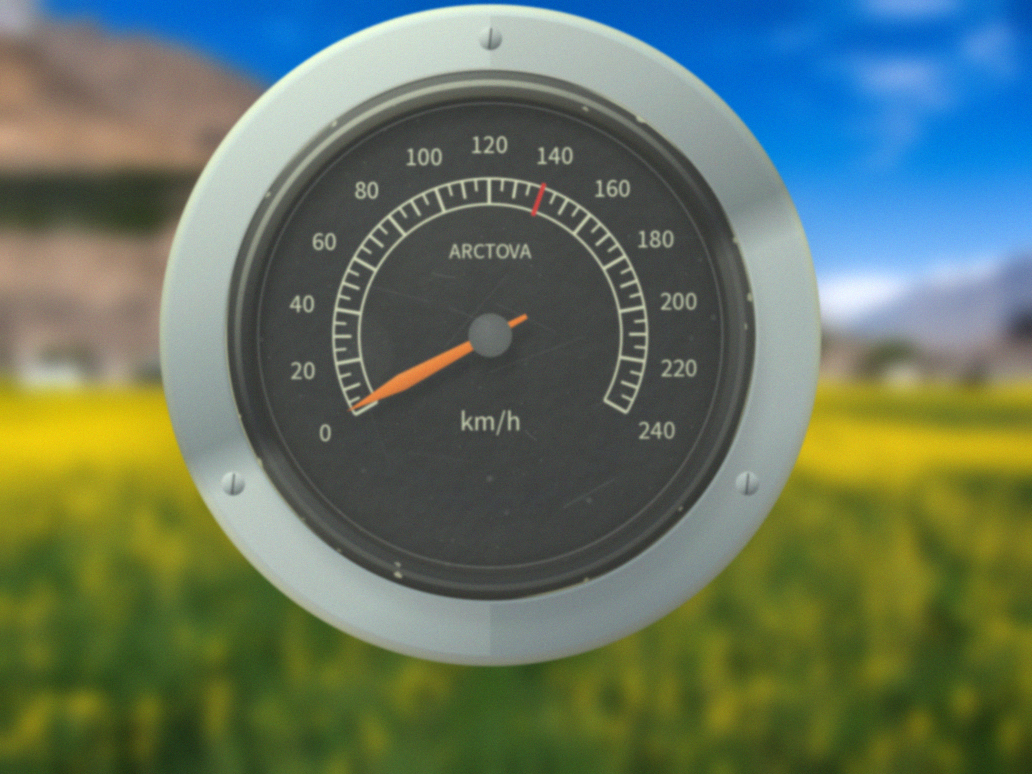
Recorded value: 2.5 km/h
